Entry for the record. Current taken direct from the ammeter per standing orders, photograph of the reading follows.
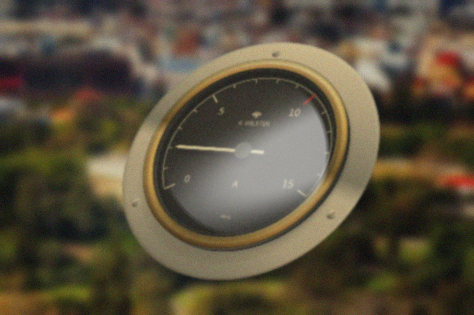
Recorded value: 2 A
